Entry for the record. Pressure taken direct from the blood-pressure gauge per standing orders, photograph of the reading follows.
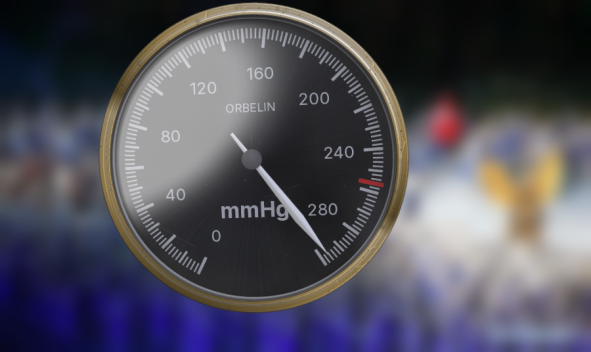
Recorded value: 296 mmHg
